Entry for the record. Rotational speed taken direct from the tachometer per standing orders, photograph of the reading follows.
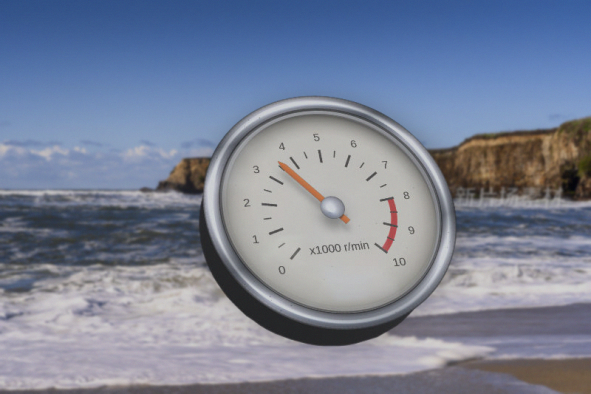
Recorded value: 3500 rpm
